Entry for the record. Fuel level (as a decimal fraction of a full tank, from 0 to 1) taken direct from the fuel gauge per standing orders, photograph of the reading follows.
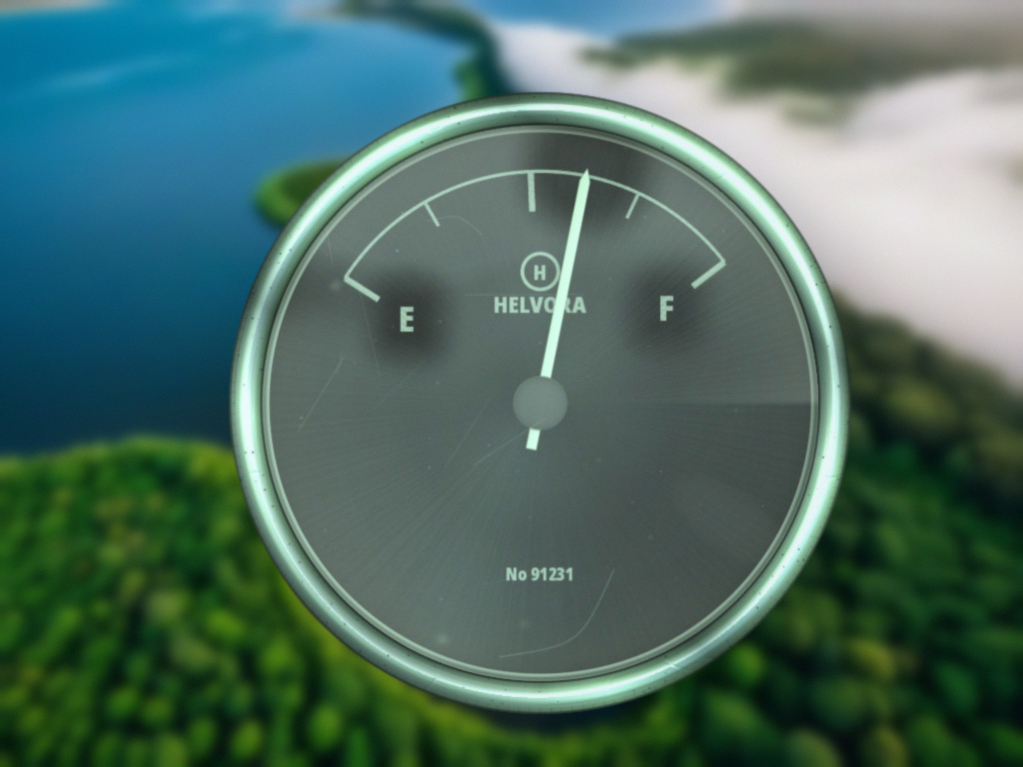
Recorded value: 0.625
